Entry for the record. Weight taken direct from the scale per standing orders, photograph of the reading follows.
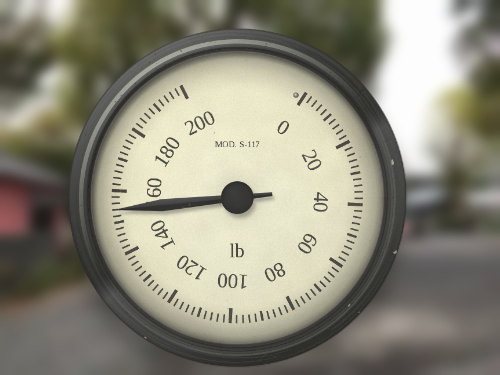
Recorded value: 154 lb
